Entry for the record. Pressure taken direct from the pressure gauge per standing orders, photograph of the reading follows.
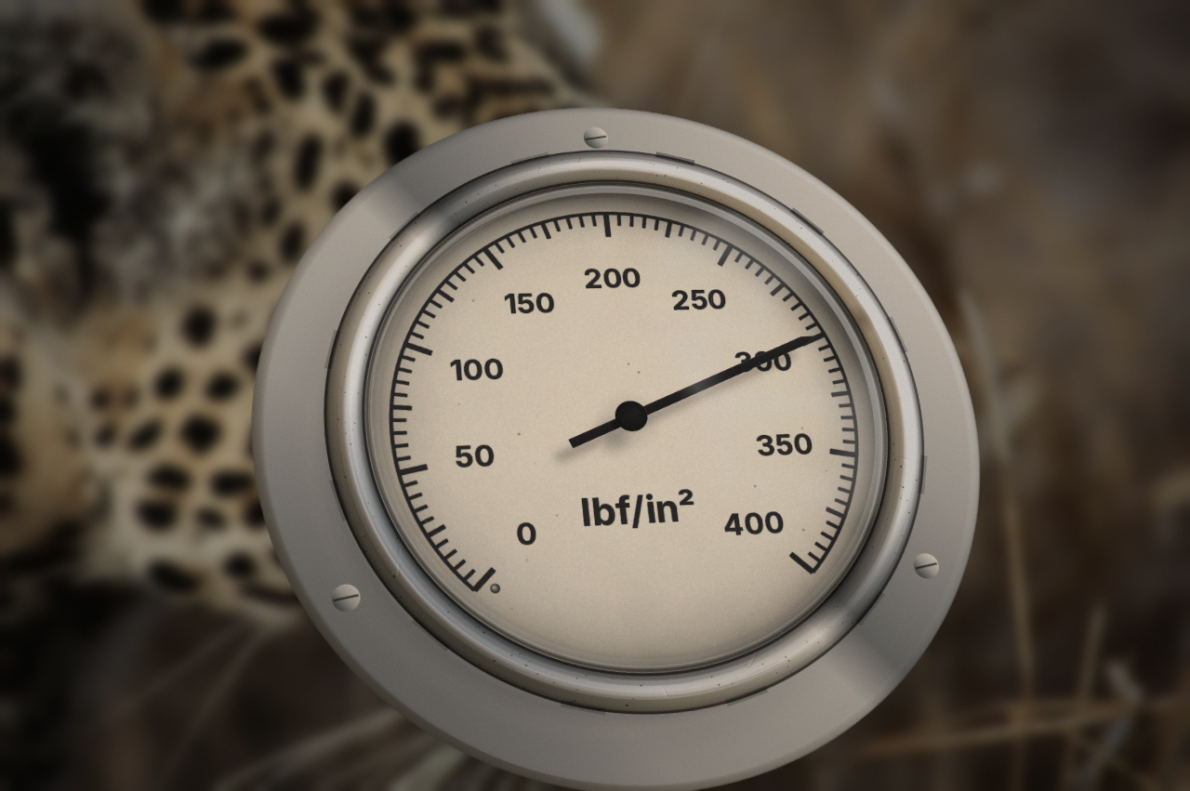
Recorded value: 300 psi
